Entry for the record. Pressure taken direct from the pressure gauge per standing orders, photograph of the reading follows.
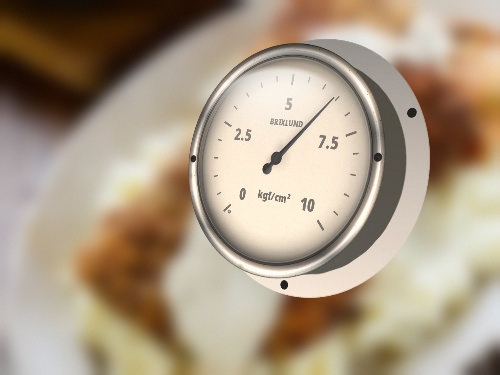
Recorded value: 6.5 kg/cm²
